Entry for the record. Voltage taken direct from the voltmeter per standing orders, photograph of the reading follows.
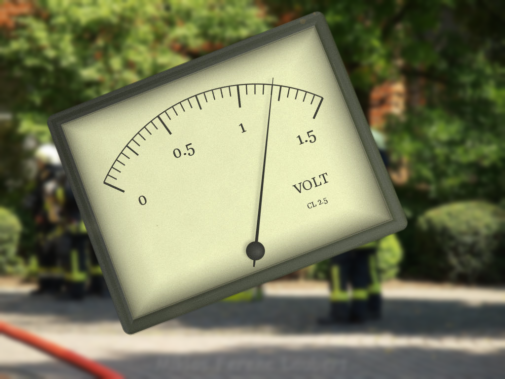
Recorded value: 1.2 V
